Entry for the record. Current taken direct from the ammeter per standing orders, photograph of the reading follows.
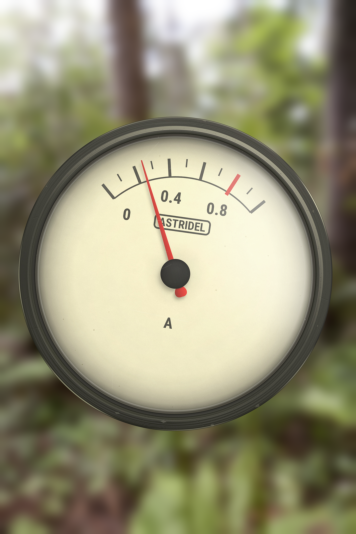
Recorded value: 0.25 A
